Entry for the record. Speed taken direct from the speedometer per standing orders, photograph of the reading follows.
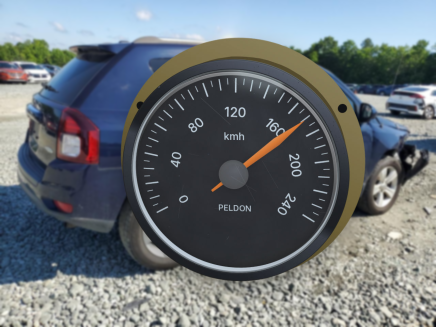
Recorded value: 170 km/h
